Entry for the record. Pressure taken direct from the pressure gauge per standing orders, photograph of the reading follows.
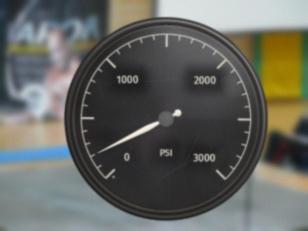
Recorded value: 200 psi
